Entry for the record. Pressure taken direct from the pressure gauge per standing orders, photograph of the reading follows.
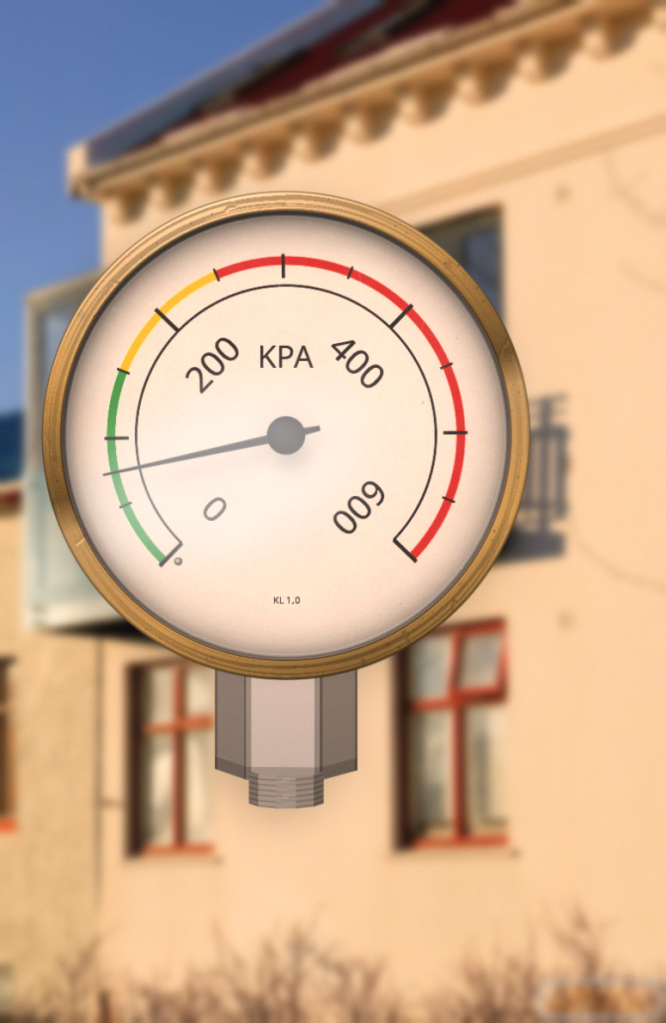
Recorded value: 75 kPa
